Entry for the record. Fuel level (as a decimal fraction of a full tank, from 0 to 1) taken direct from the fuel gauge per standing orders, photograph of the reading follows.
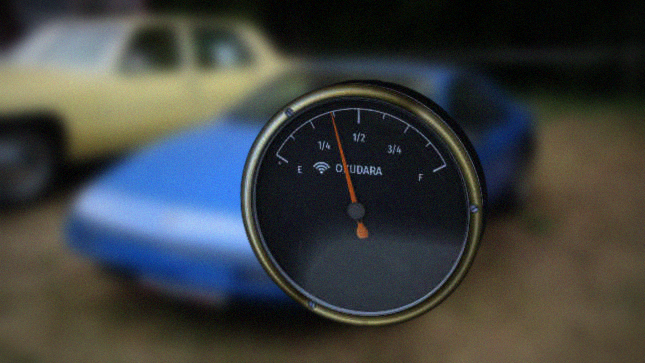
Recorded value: 0.375
